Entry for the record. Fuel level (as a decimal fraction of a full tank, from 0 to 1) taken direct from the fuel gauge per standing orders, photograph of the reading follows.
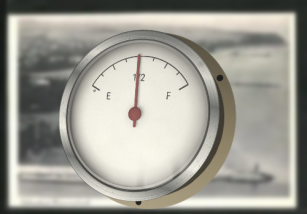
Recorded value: 0.5
